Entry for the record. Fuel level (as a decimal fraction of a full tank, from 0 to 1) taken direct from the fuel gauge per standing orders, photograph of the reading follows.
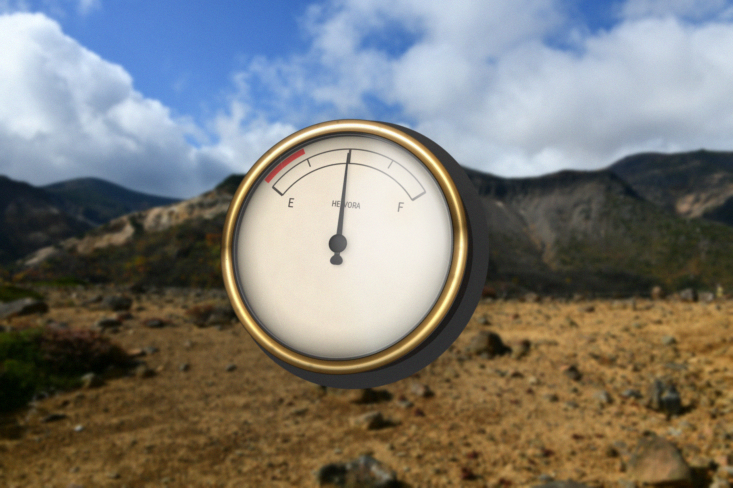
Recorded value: 0.5
